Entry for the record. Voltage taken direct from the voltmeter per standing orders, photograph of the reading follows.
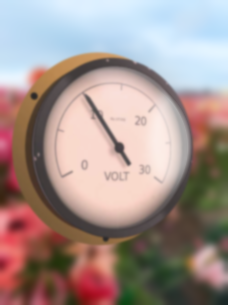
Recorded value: 10 V
